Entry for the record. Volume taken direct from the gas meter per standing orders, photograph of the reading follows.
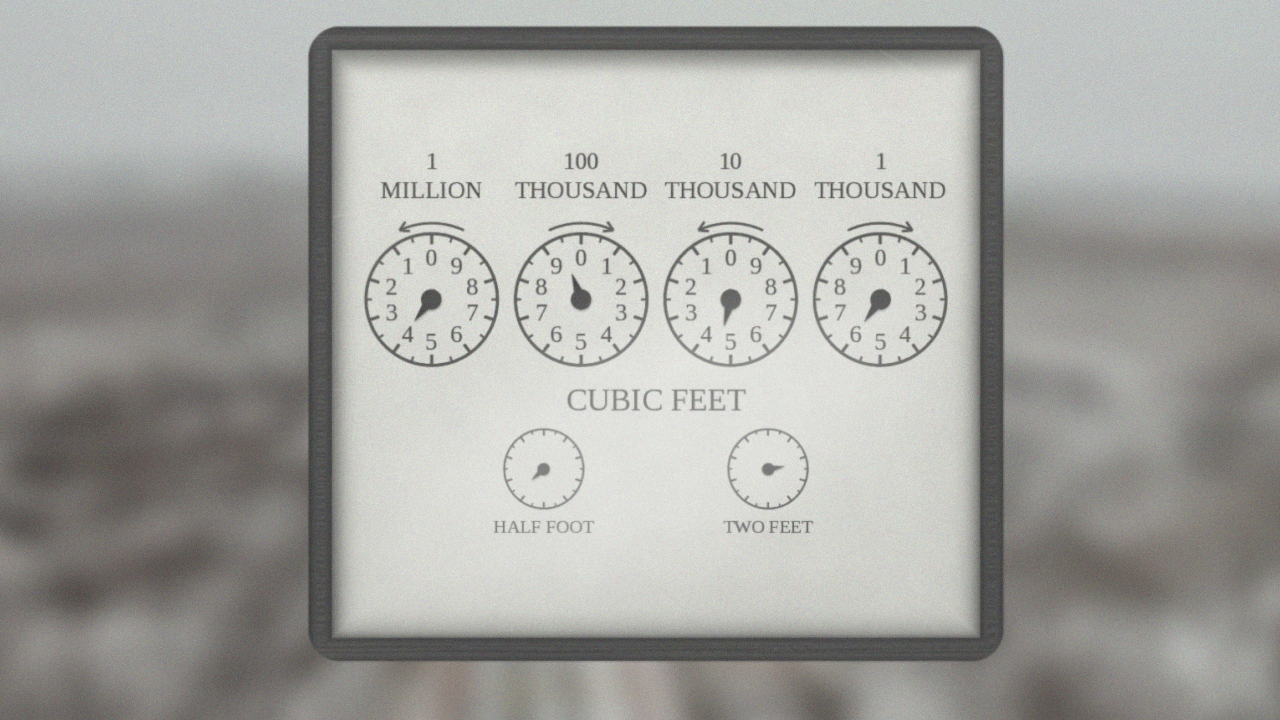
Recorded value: 394600 ft³
